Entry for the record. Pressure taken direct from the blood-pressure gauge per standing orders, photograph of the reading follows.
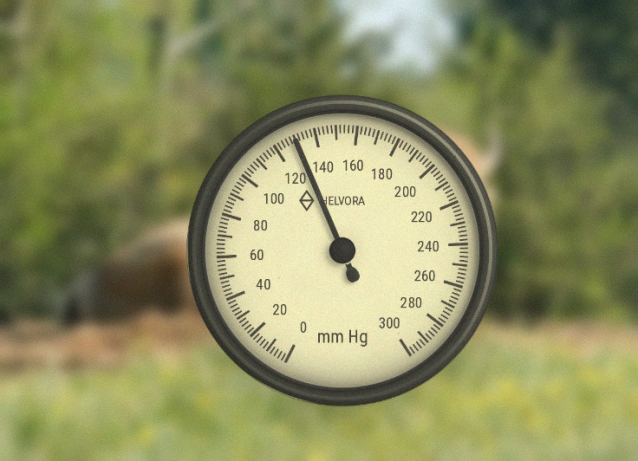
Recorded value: 130 mmHg
